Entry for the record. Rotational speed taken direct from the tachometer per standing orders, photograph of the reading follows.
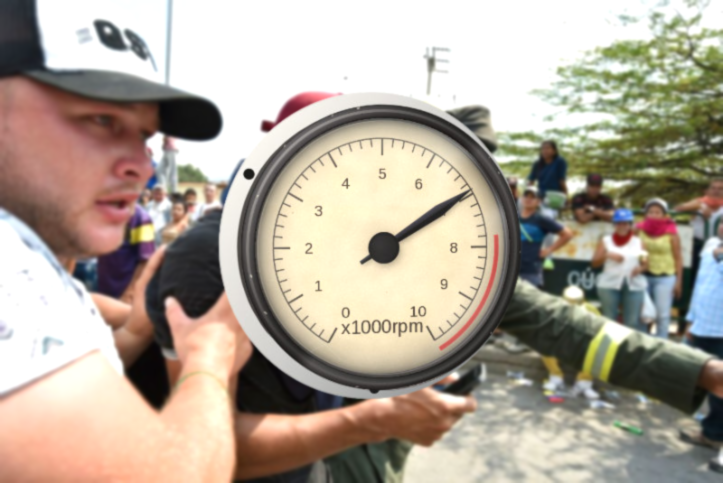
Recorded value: 6900 rpm
